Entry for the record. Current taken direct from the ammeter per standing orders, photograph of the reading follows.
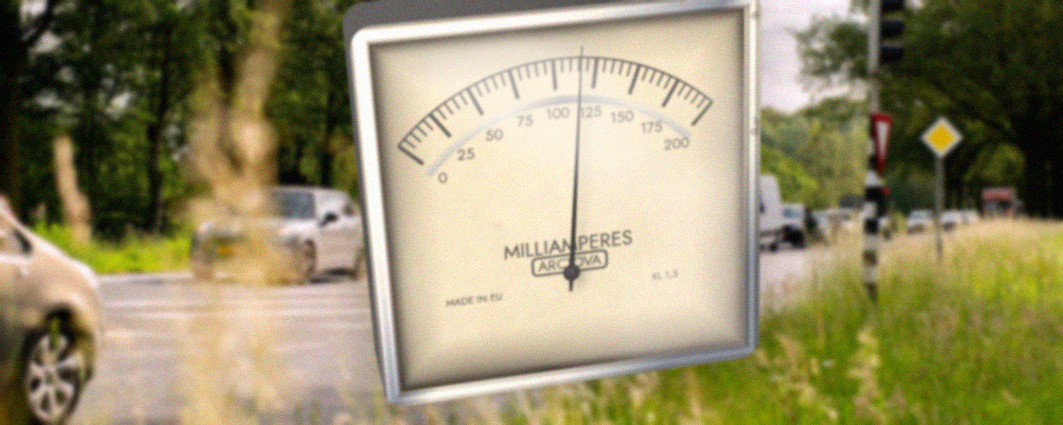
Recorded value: 115 mA
